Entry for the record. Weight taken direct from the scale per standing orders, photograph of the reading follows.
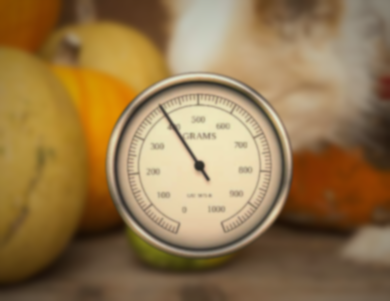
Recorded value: 400 g
